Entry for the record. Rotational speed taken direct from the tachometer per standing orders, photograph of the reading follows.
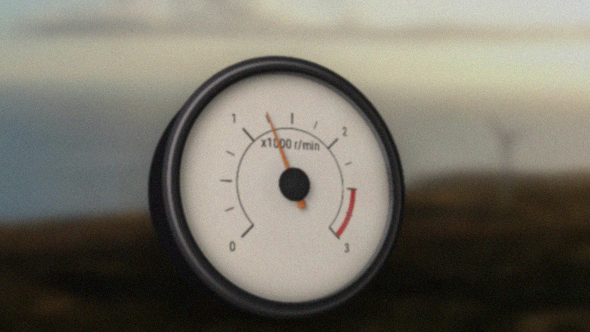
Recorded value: 1250 rpm
